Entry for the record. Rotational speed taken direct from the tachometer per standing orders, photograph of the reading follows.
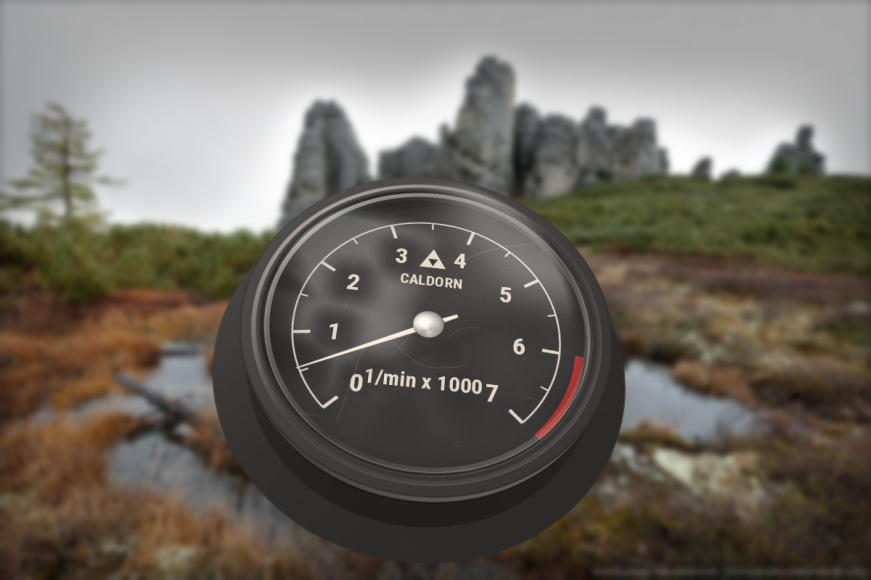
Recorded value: 500 rpm
